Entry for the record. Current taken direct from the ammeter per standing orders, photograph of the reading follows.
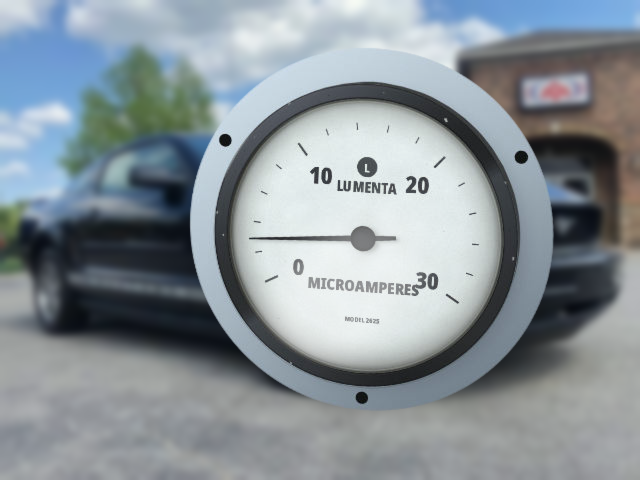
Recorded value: 3 µA
